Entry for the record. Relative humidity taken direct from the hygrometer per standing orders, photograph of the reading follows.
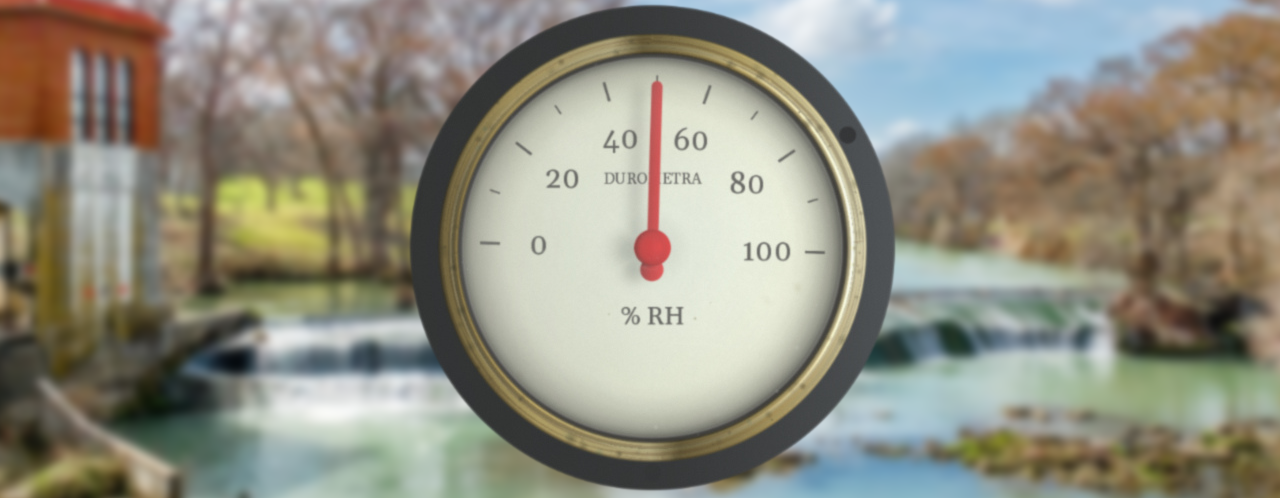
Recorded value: 50 %
